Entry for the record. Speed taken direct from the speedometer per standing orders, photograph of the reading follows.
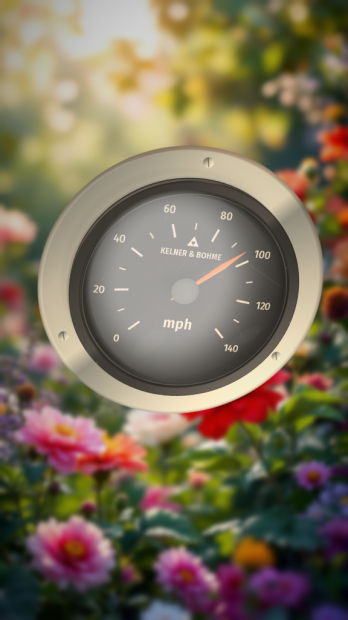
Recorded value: 95 mph
